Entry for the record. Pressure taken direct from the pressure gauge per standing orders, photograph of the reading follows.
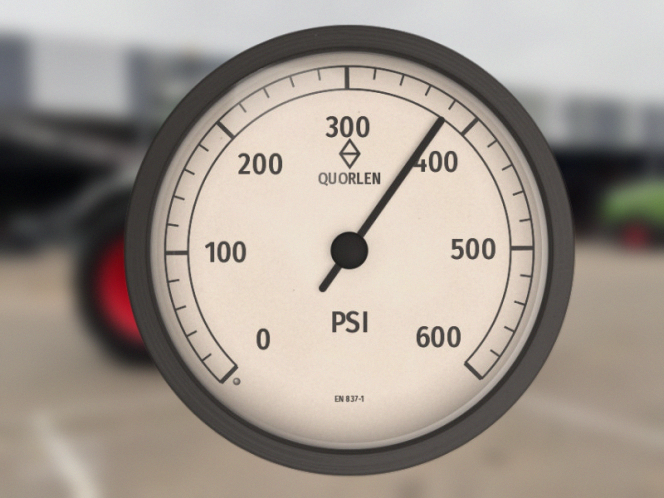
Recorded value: 380 psi
